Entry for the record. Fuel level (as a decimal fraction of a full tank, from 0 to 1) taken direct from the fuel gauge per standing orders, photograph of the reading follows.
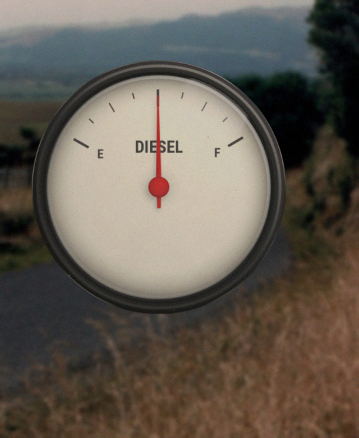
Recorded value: 0.5
